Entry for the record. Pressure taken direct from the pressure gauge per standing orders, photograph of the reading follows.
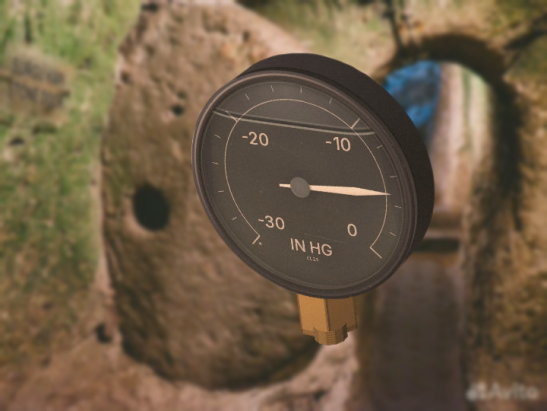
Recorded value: -5 inHg
